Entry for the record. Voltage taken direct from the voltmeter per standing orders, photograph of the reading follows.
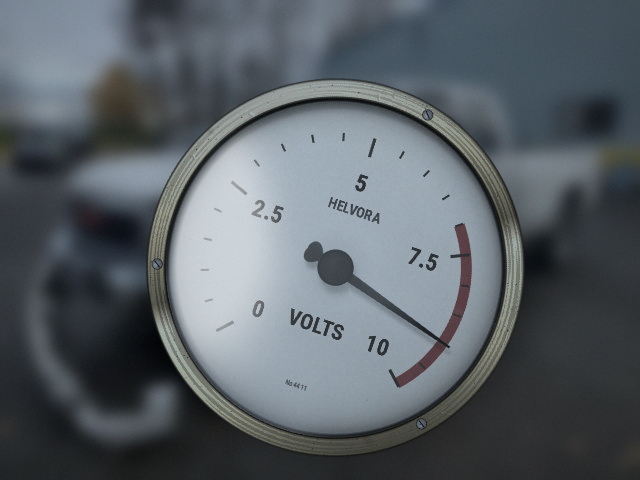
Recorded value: 9 V
